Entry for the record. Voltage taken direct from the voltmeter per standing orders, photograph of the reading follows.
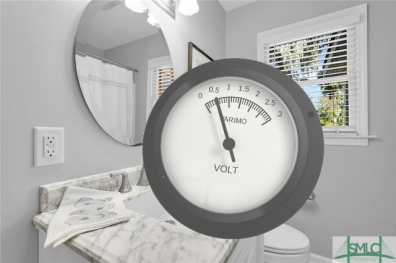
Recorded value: 0.5 V
